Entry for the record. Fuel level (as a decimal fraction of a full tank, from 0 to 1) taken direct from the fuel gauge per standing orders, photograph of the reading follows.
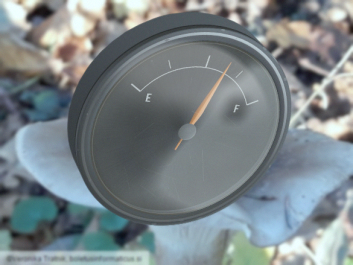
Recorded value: 0.625
